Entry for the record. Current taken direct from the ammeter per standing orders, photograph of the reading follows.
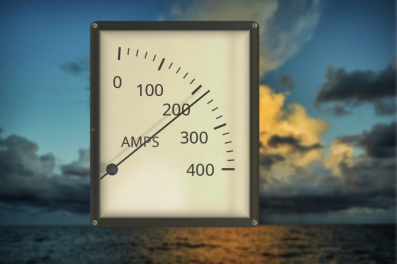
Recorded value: 220 A
